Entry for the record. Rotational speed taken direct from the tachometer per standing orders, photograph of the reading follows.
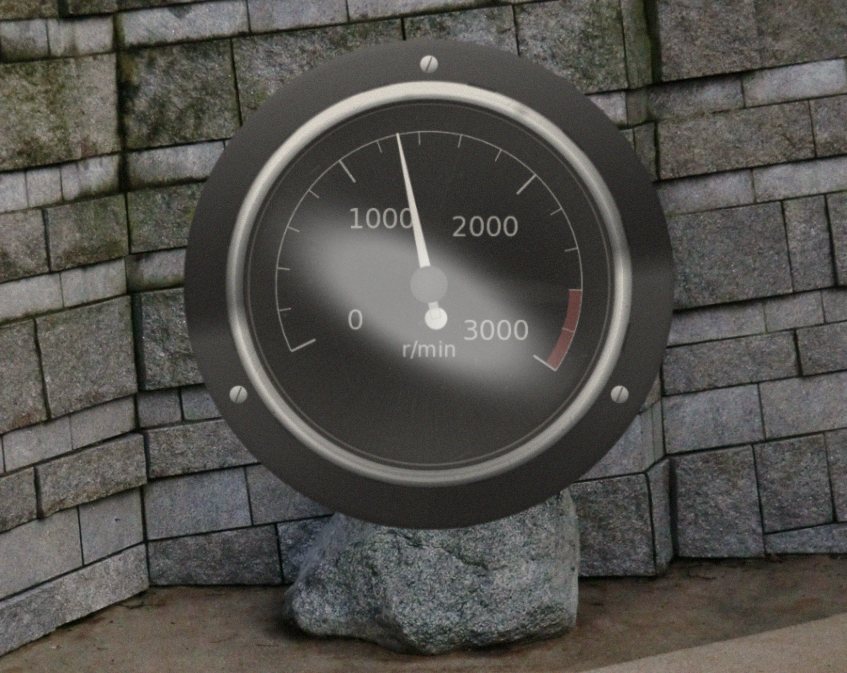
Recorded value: 1300 rpm
